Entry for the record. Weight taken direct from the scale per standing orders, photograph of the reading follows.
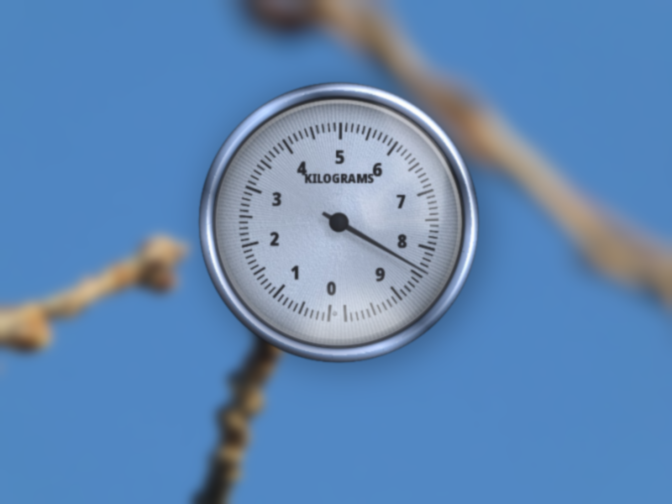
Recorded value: 8.4 kg
